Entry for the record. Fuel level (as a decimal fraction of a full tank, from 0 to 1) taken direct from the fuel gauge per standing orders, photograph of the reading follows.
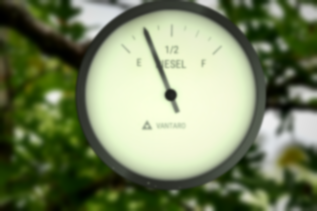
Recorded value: 0.25
